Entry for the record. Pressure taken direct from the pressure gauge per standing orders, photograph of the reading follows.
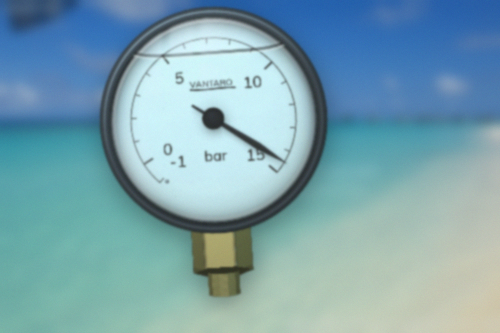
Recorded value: 14.5 bar
